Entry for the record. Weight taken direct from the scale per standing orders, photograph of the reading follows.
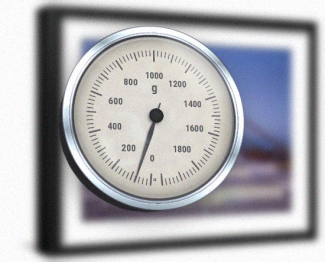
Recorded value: 80 g
